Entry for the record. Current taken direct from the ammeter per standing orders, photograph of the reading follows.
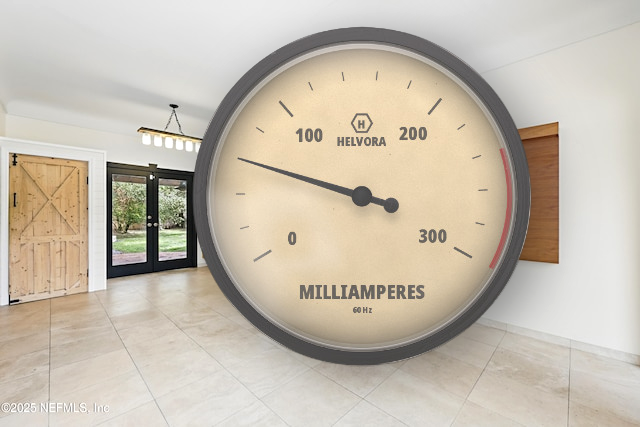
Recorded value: 60 mA
